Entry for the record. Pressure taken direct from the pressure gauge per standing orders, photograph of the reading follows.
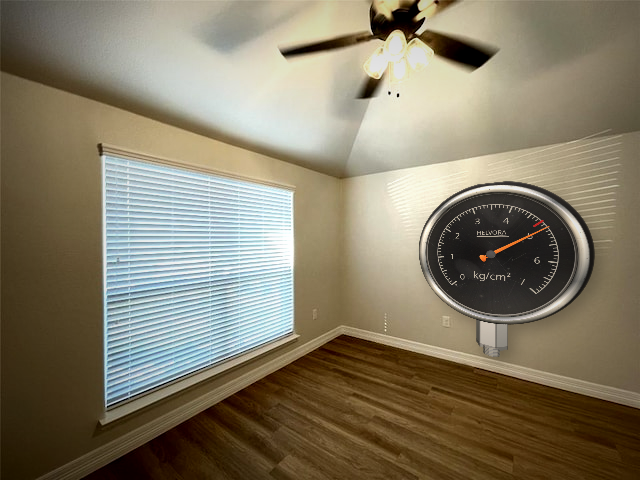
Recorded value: 5 kg/cm²
